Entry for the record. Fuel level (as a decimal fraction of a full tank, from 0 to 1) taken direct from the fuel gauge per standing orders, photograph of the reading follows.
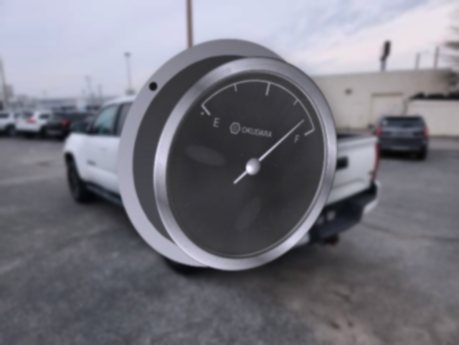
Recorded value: 0.875
